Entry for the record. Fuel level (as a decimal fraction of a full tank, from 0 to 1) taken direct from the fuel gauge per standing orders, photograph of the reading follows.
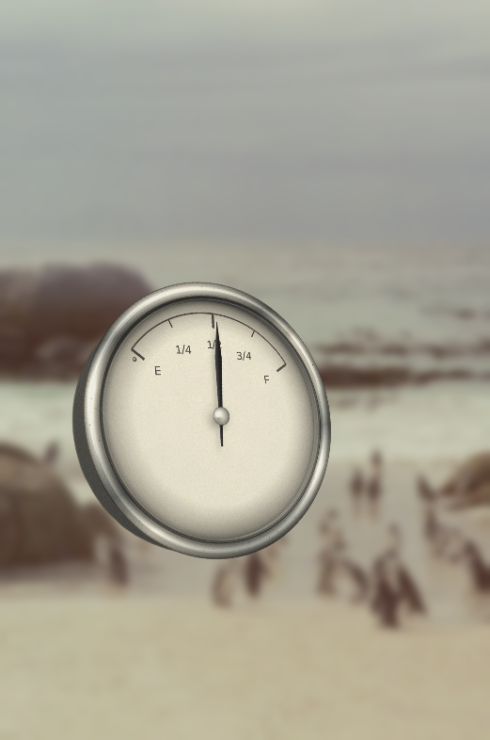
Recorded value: 0.5
